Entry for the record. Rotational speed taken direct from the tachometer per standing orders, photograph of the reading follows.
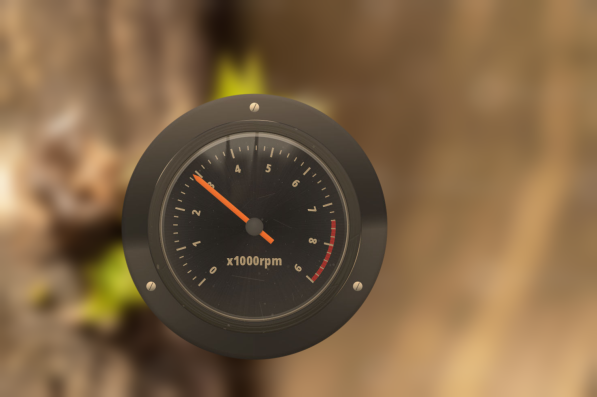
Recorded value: 2900 rpm
